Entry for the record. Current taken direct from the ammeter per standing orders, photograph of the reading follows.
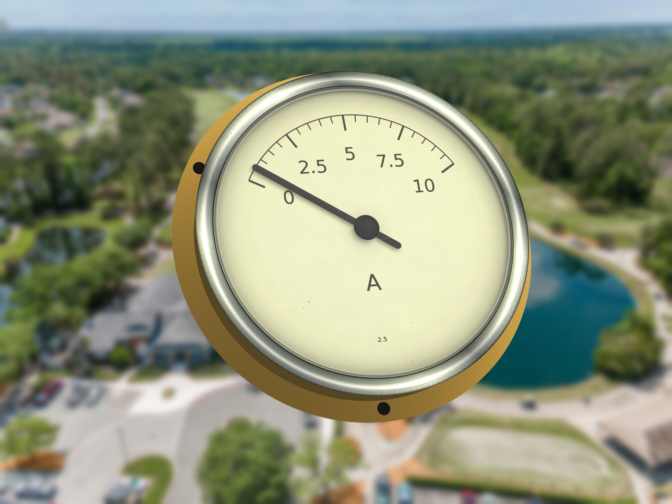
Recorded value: 0.5 A
